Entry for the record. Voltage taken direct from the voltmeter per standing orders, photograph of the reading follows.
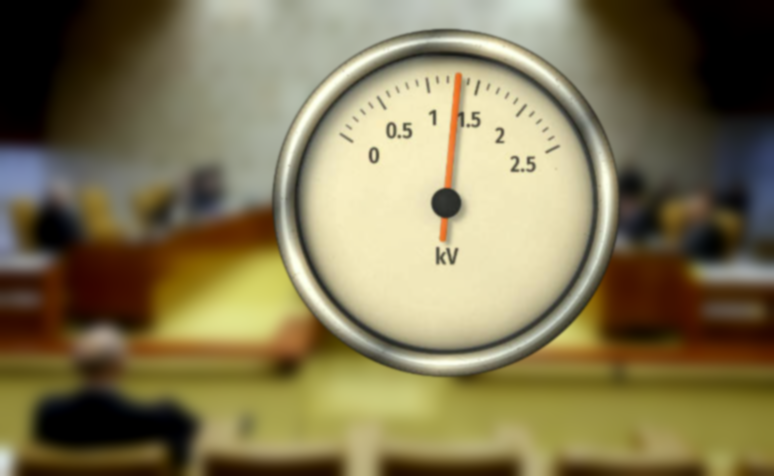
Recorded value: 1.3 kV
